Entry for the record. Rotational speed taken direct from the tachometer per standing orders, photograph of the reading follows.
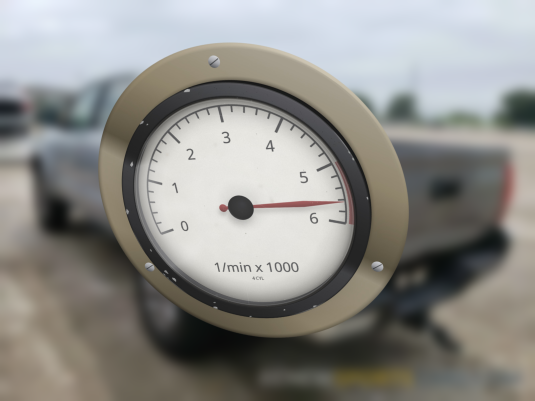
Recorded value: 5600 rpm
